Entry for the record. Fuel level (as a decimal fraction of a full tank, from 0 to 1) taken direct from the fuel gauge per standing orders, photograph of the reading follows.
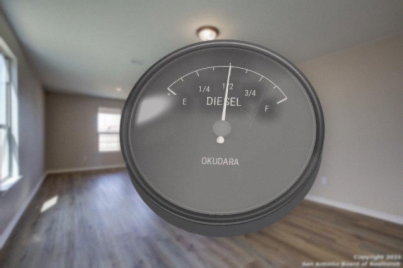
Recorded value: 0.5
